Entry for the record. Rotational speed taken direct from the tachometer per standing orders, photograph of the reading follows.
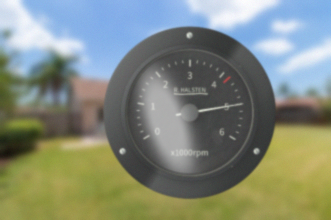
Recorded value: 5000 rpm
